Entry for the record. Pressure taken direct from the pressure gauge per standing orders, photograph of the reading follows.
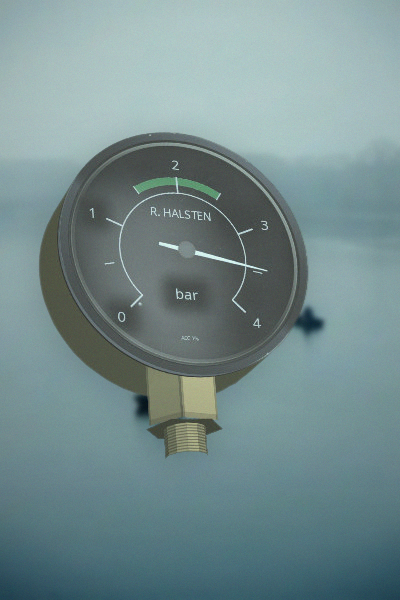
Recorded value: 3.5 bar
